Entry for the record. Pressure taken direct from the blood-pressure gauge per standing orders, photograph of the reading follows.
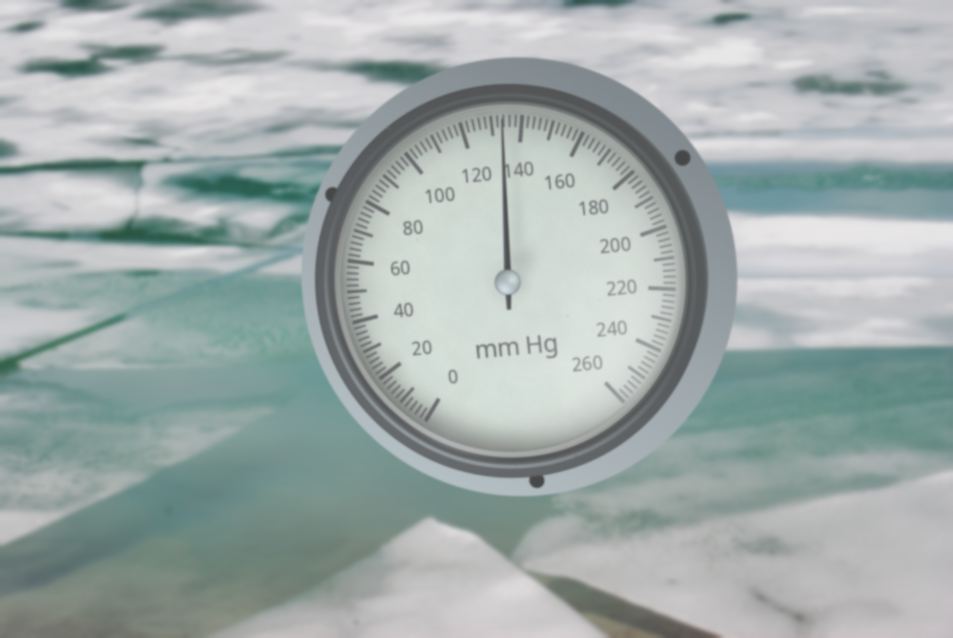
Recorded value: 134 mmHg
